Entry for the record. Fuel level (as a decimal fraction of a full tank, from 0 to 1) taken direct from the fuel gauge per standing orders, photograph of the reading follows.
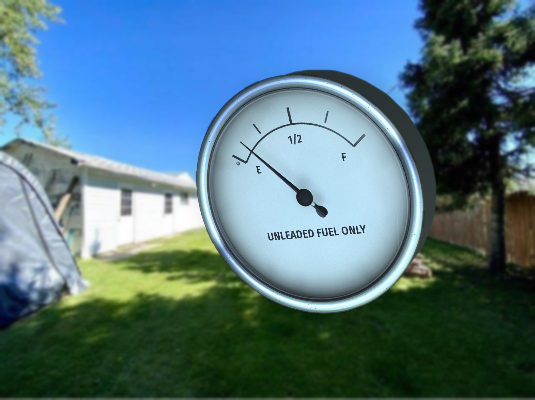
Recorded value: 0.125
